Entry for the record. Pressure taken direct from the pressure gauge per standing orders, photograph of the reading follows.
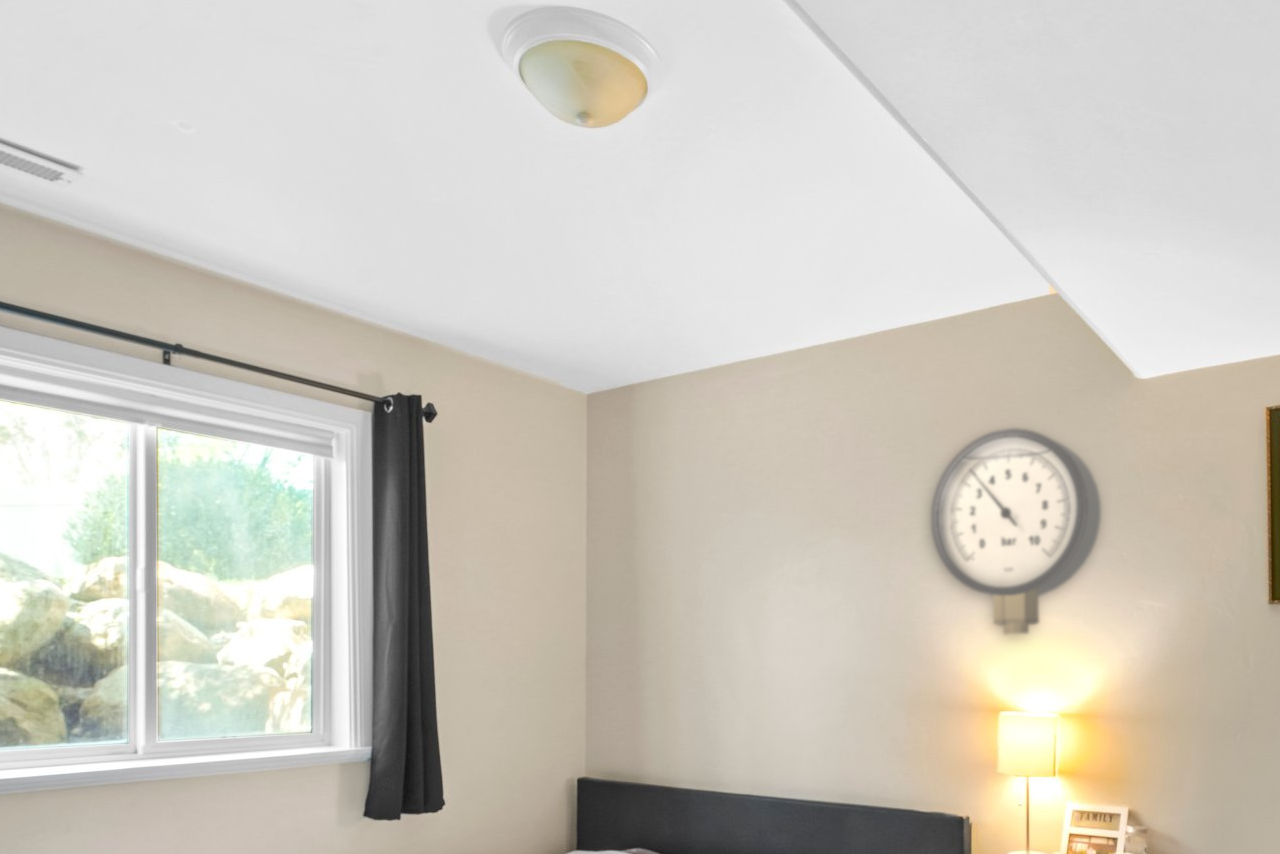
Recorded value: 3.5 bar
